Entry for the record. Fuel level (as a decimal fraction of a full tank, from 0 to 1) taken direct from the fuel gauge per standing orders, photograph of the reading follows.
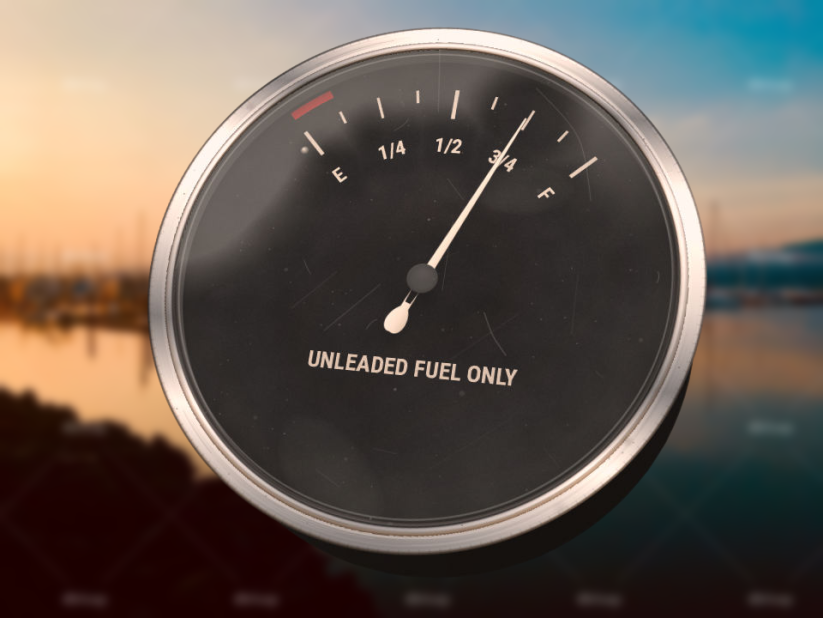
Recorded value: 0.75
